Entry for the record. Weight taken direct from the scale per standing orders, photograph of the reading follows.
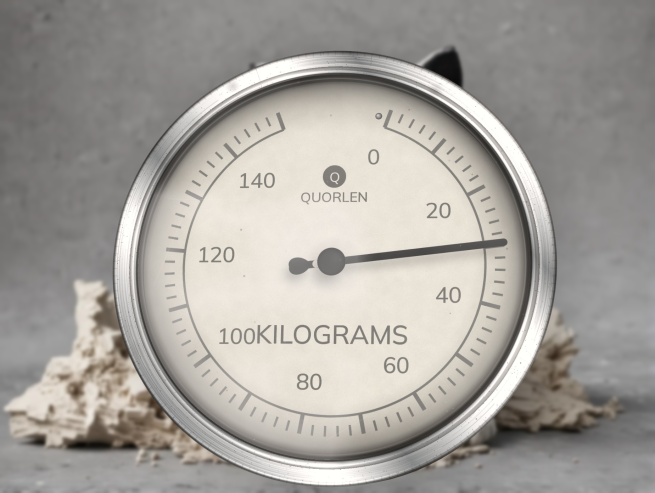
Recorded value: 30 kg
